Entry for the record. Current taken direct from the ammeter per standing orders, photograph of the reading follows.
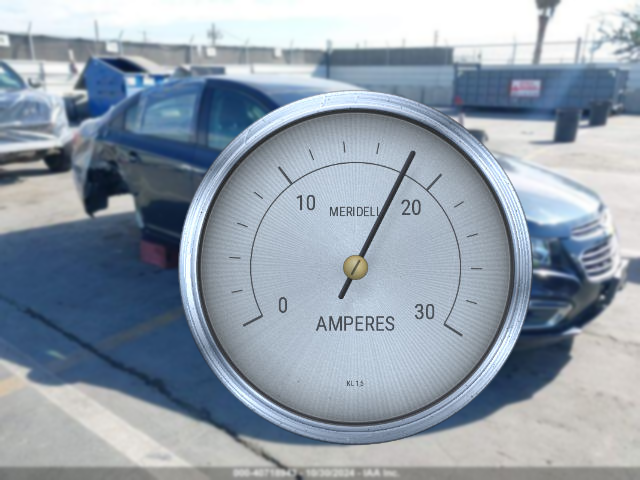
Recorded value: 18 A
